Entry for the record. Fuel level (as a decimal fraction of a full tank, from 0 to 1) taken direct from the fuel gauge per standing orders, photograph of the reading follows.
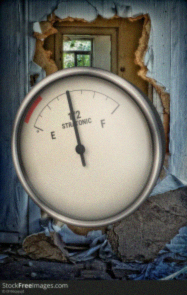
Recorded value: 0.5
